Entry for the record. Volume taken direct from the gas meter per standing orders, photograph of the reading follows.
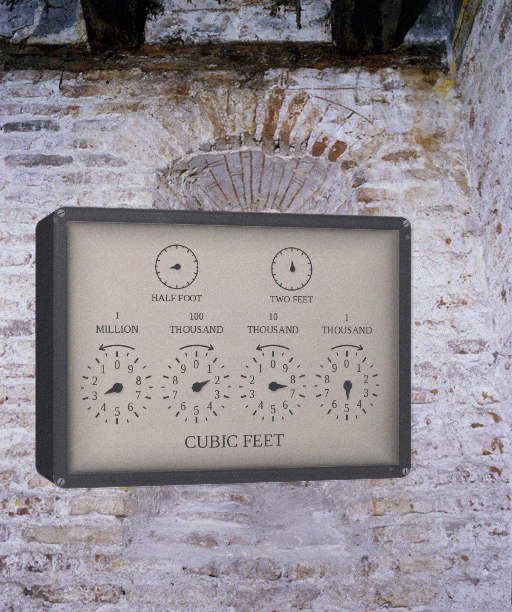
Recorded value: 317500 ft³
